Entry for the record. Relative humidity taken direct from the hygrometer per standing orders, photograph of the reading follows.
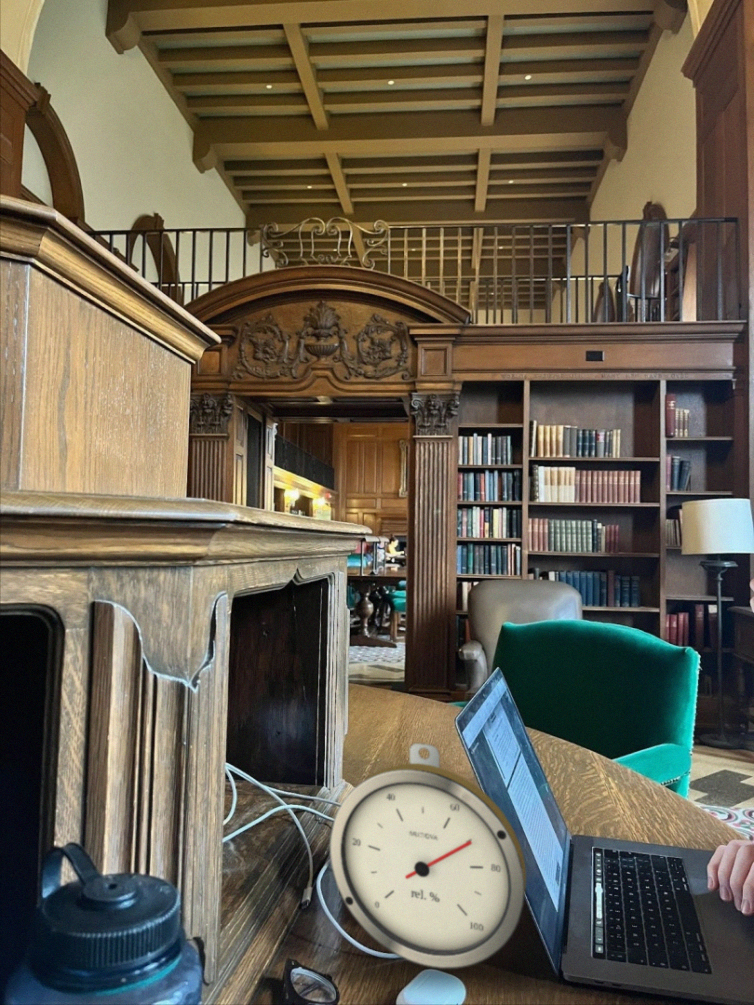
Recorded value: 70 %
